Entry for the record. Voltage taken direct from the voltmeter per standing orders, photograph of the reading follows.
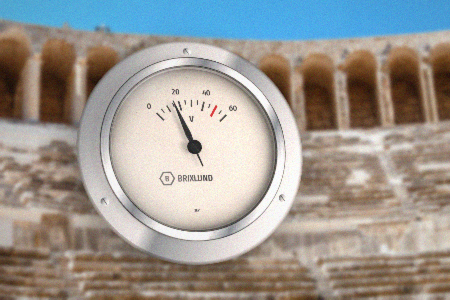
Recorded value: 15 V
